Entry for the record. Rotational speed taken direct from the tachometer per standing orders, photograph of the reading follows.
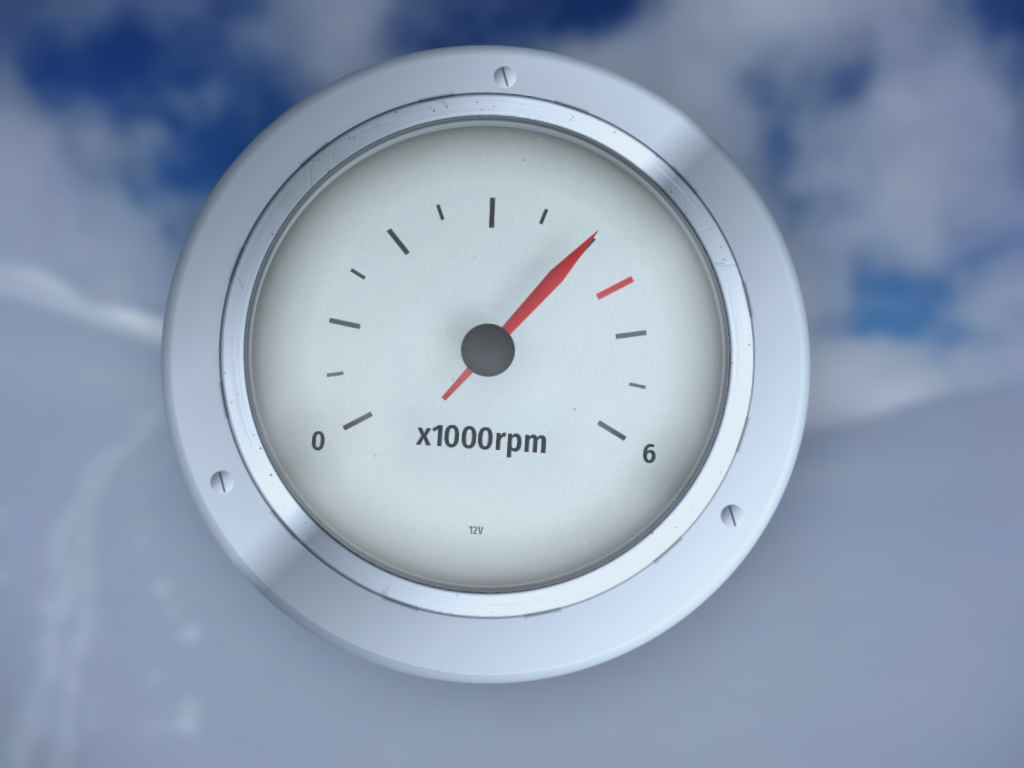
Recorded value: 4000 rpm
